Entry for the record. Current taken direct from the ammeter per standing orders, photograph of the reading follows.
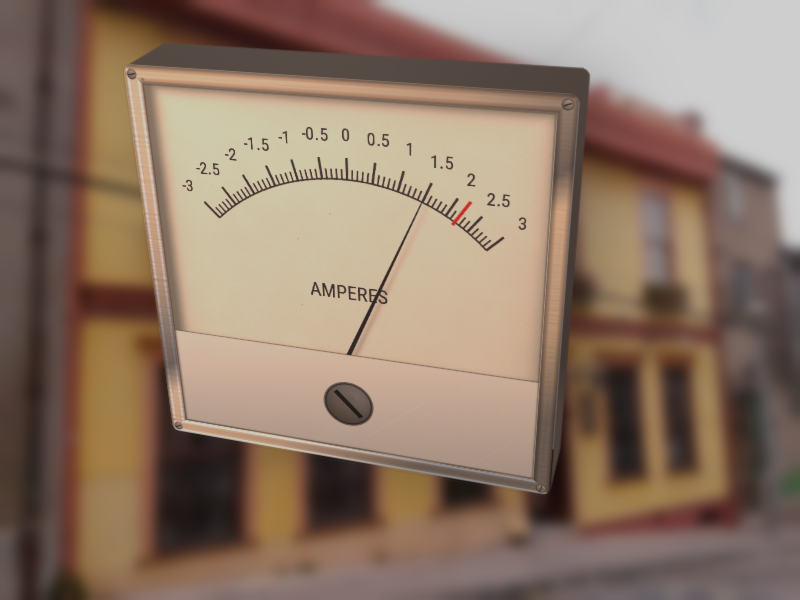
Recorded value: 1.5 A
